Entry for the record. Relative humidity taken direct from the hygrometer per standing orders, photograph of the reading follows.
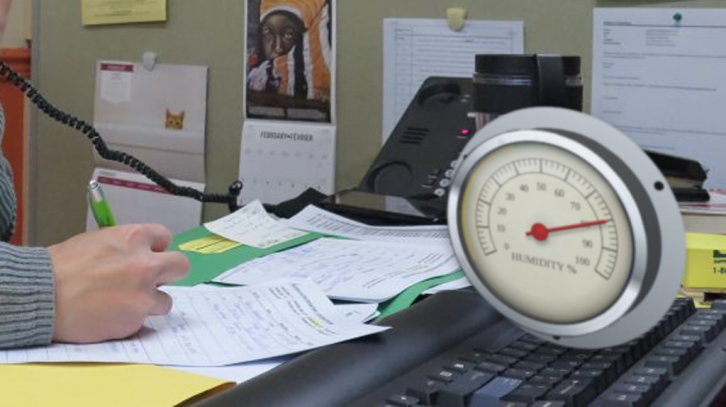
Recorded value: 80 %
